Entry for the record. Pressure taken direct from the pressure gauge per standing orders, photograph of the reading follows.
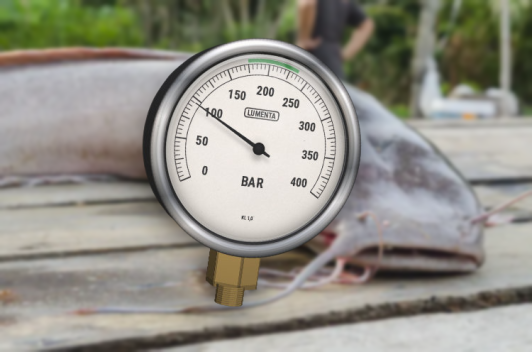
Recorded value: 95 bar
